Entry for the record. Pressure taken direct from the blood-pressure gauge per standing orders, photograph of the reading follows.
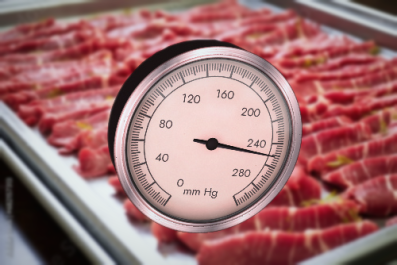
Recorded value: 250 mmHg
